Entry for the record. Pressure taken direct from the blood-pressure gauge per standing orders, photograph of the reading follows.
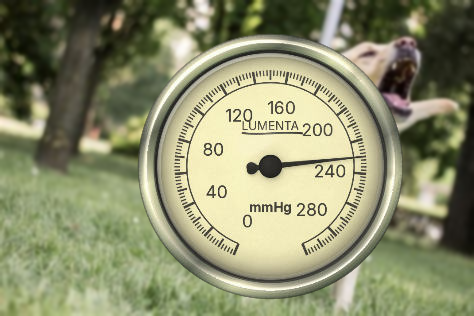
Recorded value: 230 mmHg
